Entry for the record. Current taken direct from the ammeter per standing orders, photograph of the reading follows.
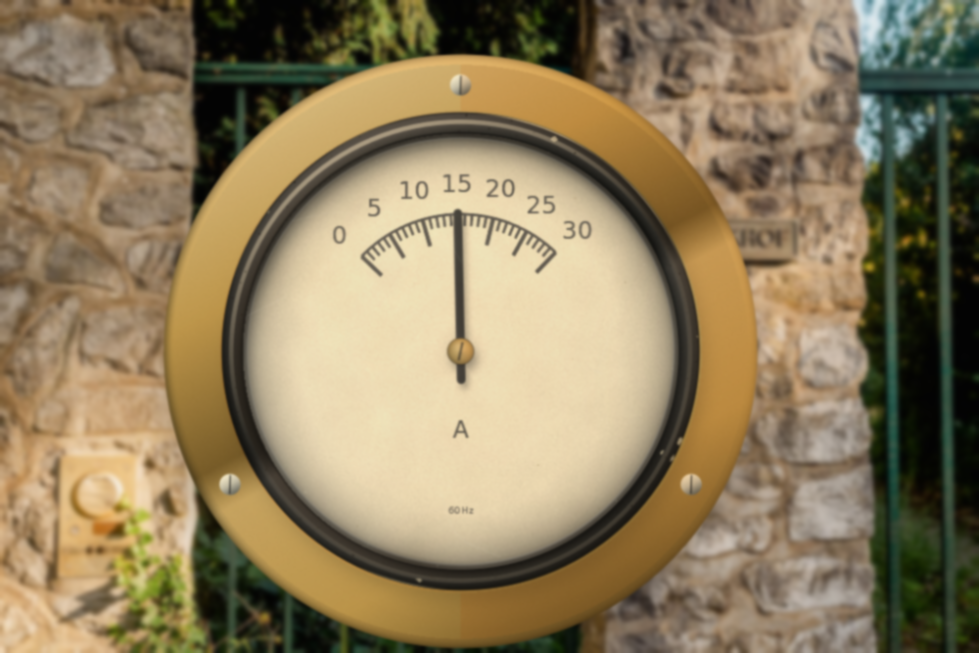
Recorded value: 15 A
